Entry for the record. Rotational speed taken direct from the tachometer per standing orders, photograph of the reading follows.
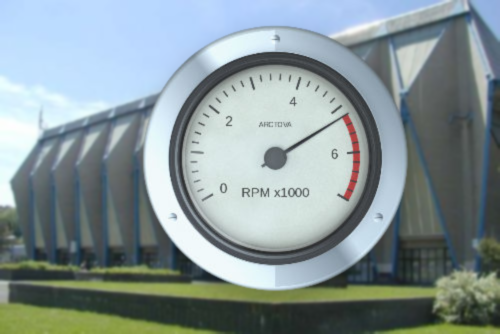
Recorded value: 5200 rpm
